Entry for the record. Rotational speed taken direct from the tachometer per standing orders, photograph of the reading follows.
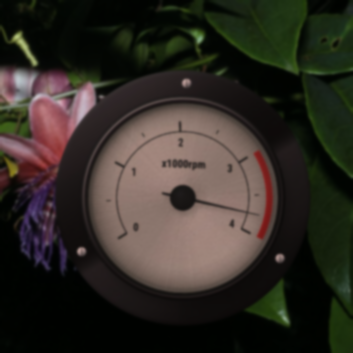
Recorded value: 3750 rpm
